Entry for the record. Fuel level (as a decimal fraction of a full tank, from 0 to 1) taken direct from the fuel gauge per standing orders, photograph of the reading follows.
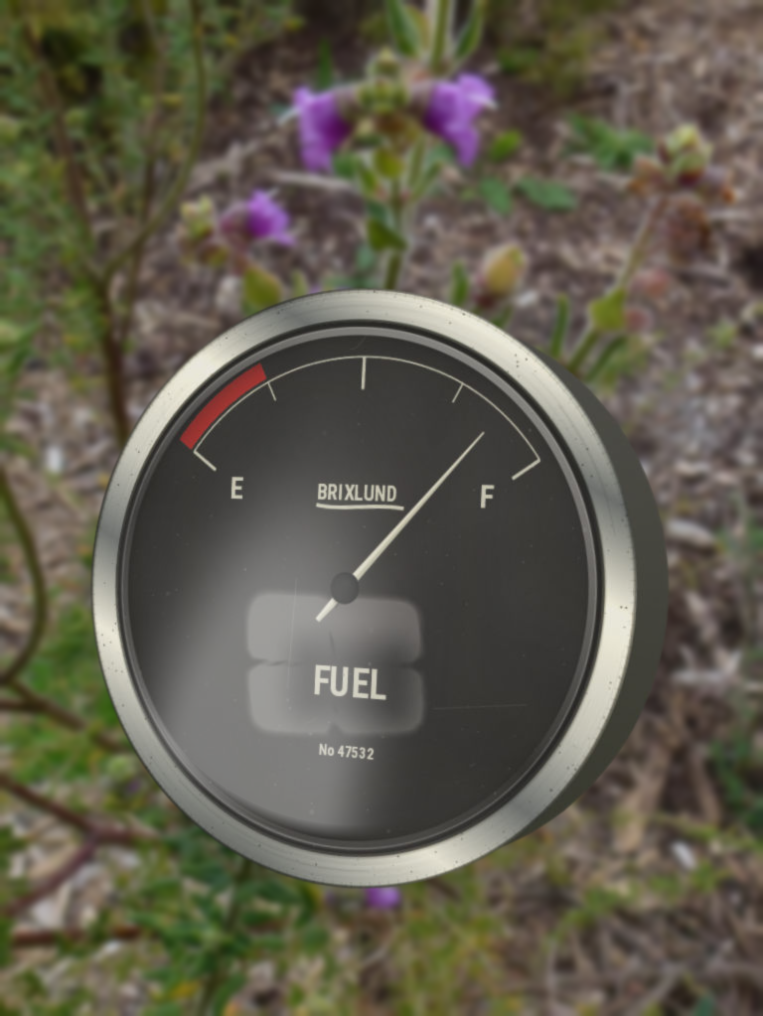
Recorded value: 0.875
